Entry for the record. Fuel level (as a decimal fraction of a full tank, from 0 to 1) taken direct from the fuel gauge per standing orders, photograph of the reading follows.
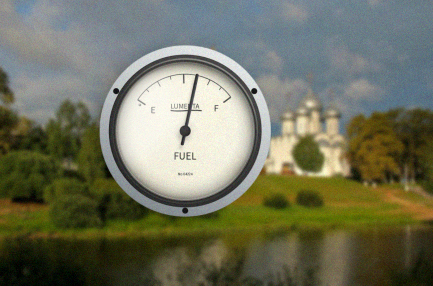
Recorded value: 0.625
